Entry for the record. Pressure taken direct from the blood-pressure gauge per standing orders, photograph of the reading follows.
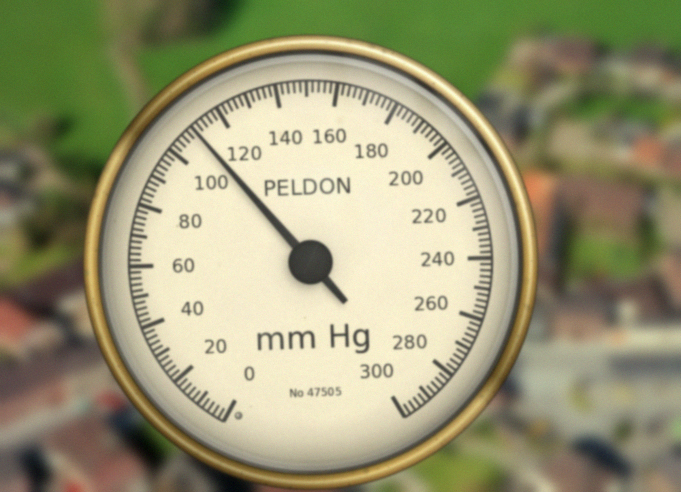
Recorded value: 110 mmHg
